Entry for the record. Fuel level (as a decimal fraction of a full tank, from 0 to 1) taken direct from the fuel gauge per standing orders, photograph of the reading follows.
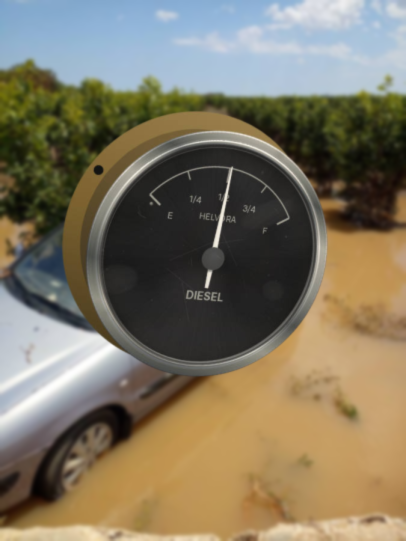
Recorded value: 0.5
